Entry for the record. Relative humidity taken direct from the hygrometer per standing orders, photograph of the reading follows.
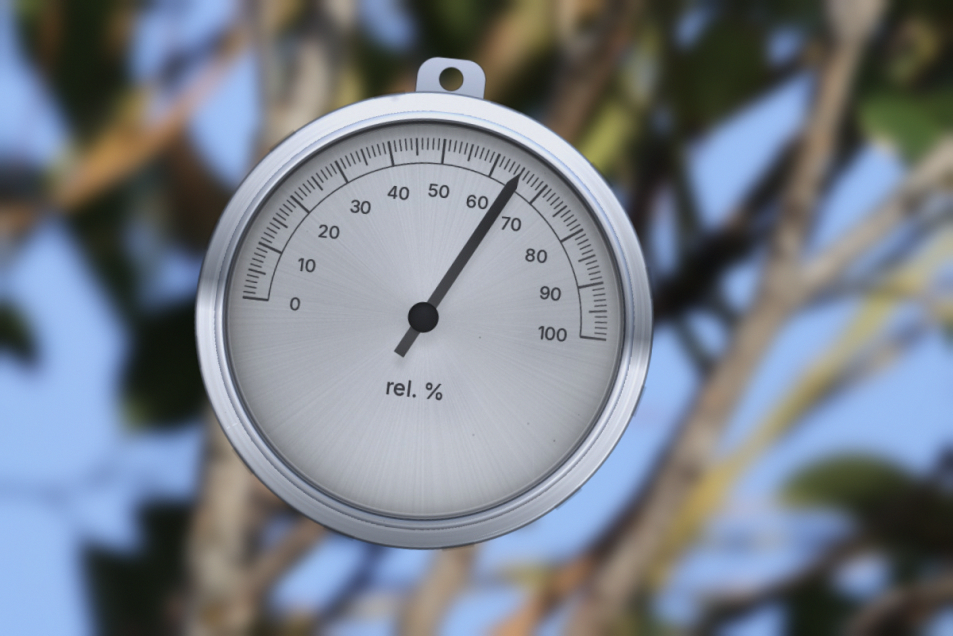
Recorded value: 65 %
